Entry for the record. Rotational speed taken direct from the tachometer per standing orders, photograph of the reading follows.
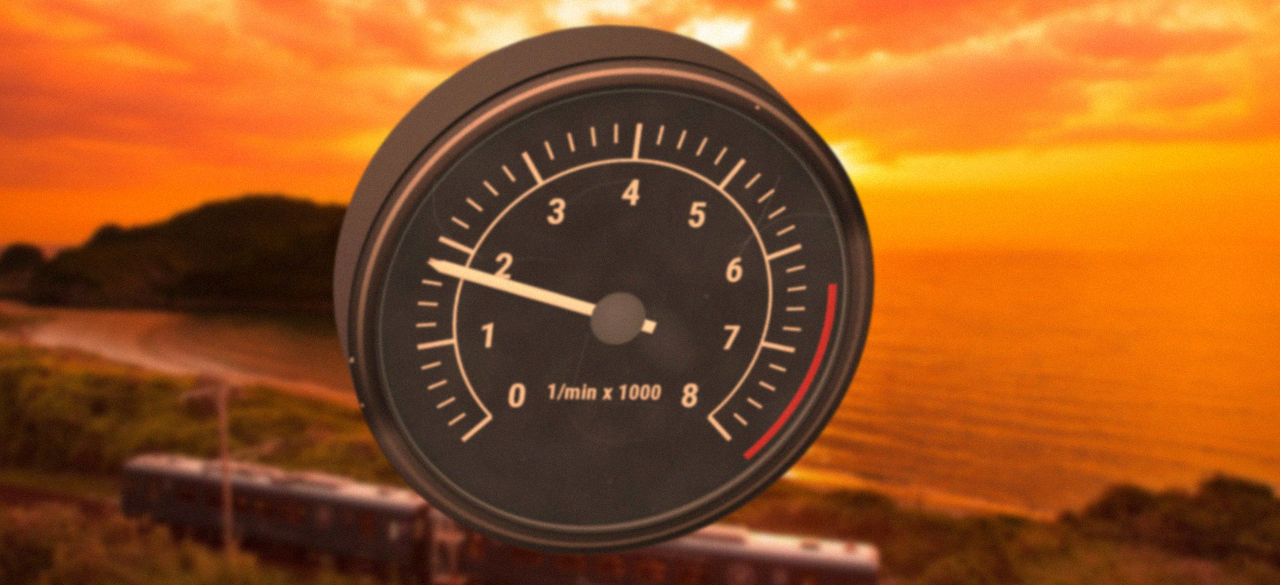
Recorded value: 1800 rpm
